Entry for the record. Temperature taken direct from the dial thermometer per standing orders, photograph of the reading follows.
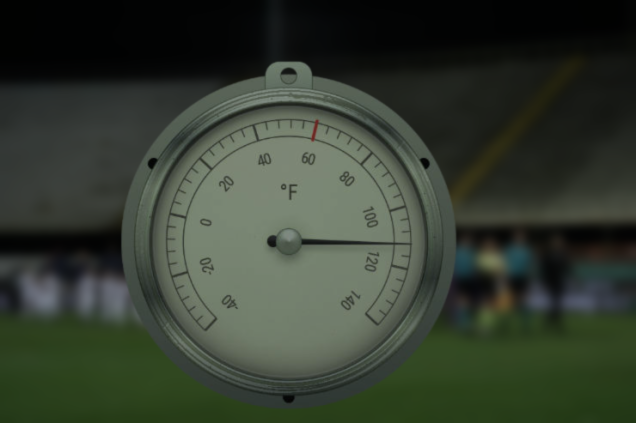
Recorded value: 112 °F
